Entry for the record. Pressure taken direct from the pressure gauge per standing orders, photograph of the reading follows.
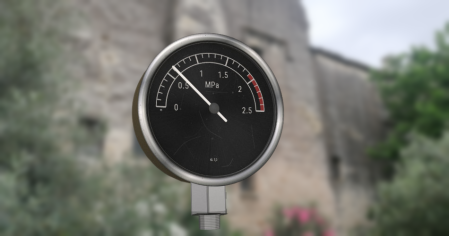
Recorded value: 0.6 MPa
